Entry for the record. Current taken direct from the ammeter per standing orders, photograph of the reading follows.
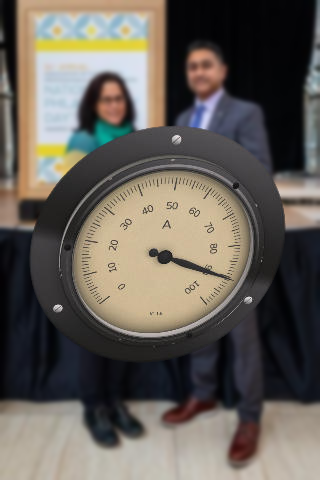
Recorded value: 90 A
